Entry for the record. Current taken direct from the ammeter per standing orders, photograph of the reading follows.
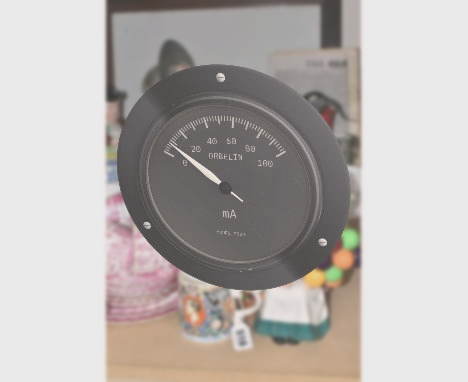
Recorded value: 10 mA
